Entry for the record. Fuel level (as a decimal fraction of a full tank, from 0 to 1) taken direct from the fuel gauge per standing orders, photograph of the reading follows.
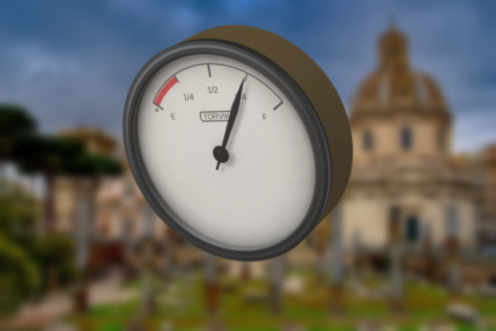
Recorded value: 0.75
